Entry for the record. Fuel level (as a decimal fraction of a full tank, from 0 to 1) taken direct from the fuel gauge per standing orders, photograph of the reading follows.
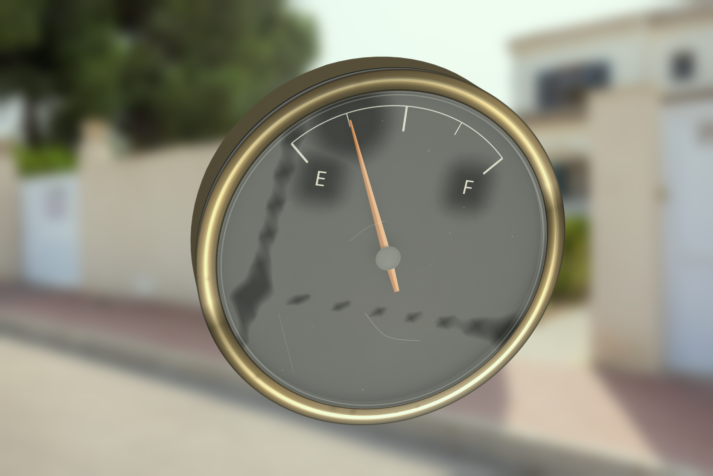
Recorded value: 0.25
